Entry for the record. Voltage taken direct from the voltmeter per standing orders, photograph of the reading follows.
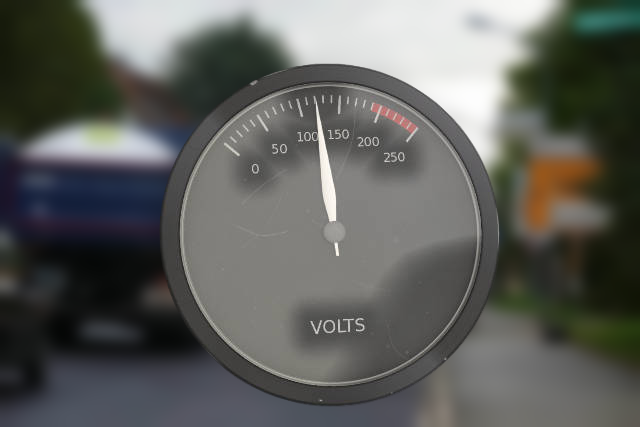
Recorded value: 120 V
